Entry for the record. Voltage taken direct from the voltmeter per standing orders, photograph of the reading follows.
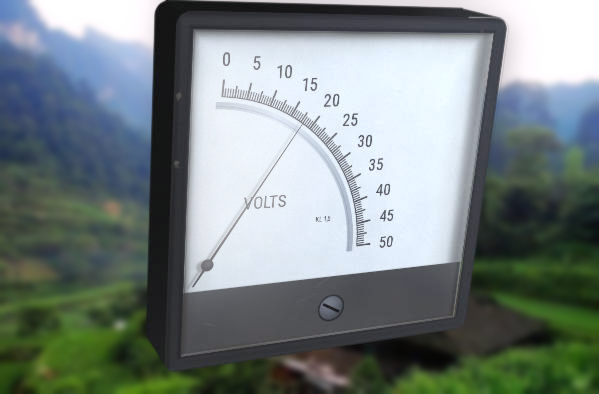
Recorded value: 17.5 V
